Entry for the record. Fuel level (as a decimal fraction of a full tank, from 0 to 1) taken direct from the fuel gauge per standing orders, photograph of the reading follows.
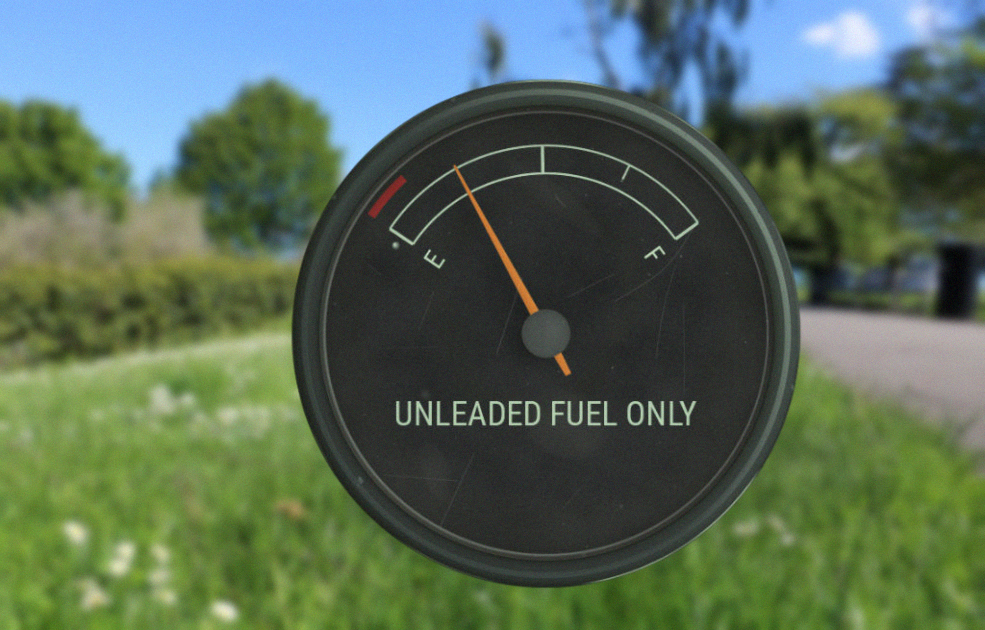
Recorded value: 0.25
